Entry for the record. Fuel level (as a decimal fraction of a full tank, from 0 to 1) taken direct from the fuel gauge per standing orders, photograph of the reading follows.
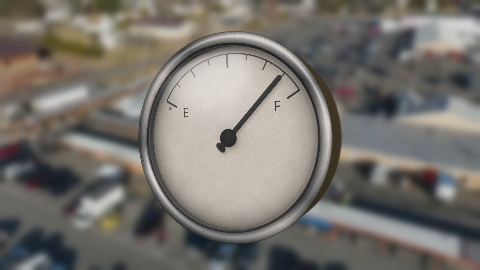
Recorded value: 0.875
